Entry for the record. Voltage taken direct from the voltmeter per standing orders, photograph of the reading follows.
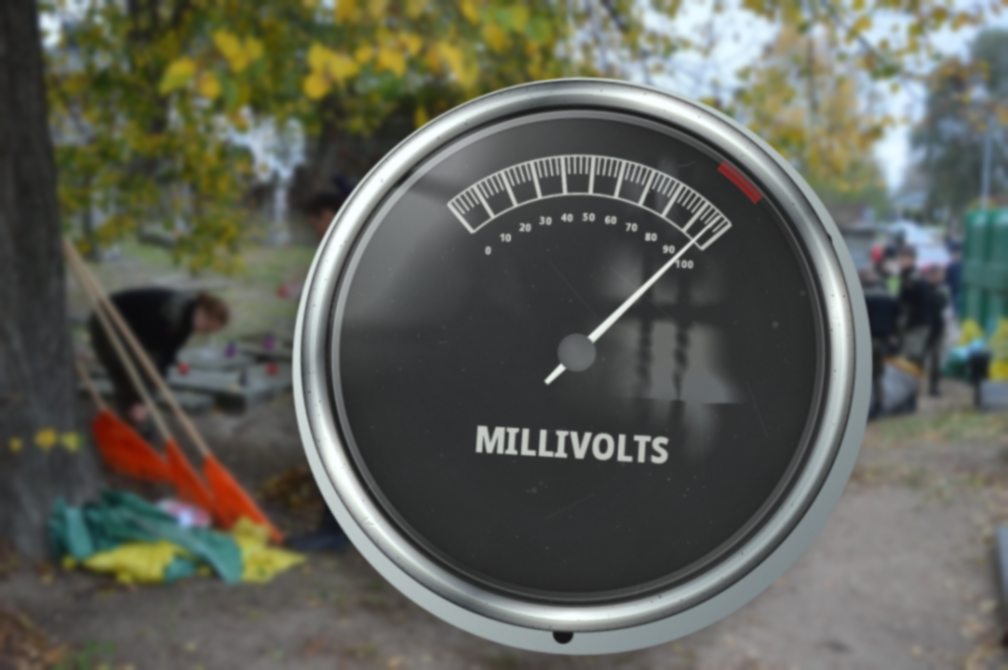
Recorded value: 96 mV
